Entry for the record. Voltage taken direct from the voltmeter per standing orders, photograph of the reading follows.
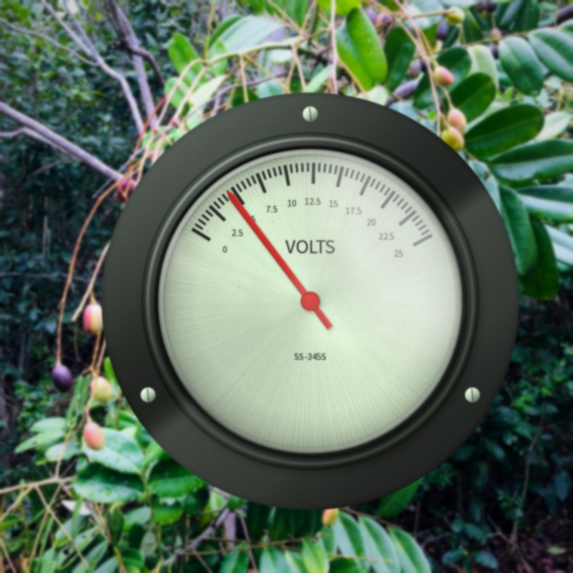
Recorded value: 4.5 V
